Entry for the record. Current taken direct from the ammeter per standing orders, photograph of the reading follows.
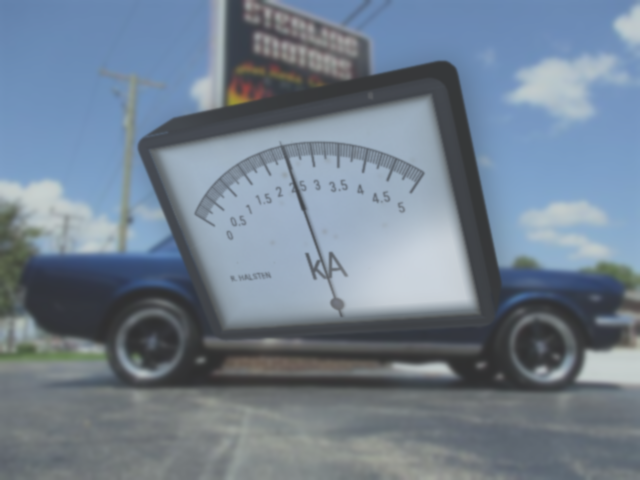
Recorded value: 2.5 kA
